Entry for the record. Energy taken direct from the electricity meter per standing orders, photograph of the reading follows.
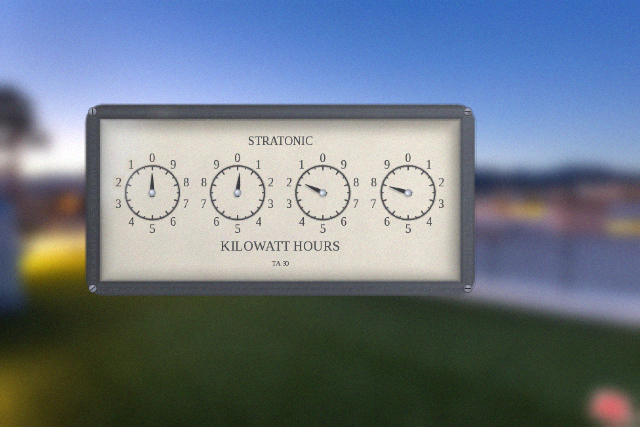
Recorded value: 18 kWh
